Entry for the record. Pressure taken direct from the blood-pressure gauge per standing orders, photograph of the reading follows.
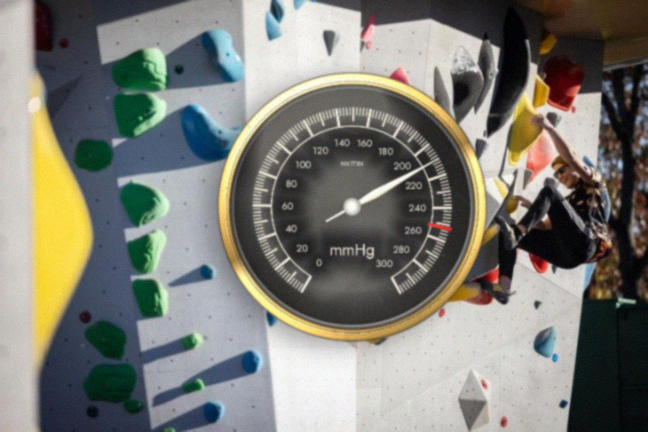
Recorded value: 210 mmHg
